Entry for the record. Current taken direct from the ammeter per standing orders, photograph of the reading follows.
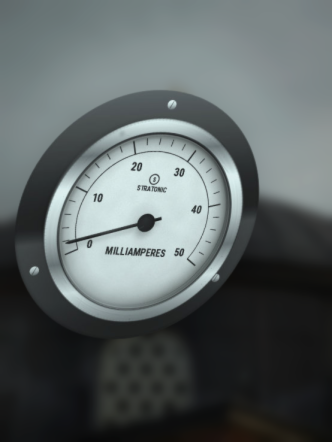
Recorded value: 2 mA
